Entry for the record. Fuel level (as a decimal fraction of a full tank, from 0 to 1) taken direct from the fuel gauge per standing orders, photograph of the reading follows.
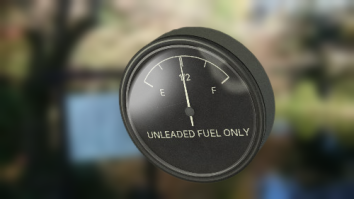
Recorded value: 0.5
